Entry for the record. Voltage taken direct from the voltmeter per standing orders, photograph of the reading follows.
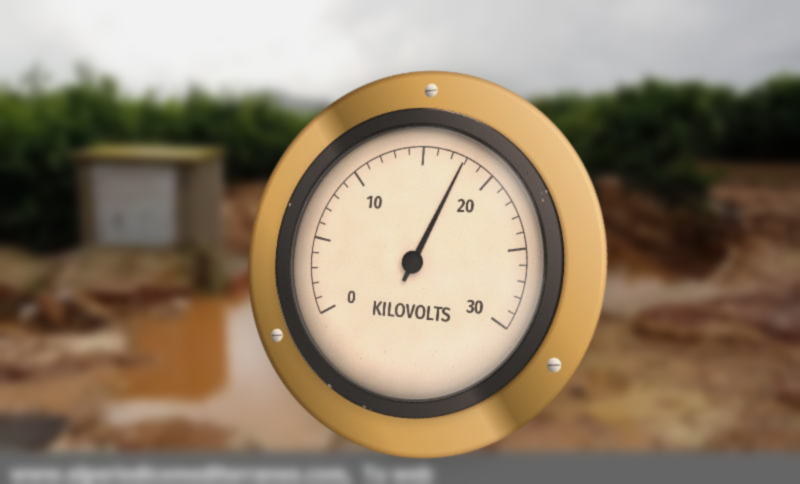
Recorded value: 18 kV
